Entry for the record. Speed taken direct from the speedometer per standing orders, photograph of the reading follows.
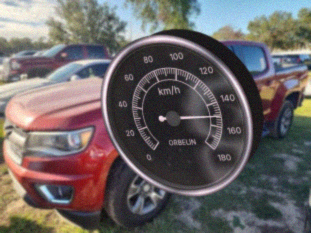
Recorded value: 150 km/h
